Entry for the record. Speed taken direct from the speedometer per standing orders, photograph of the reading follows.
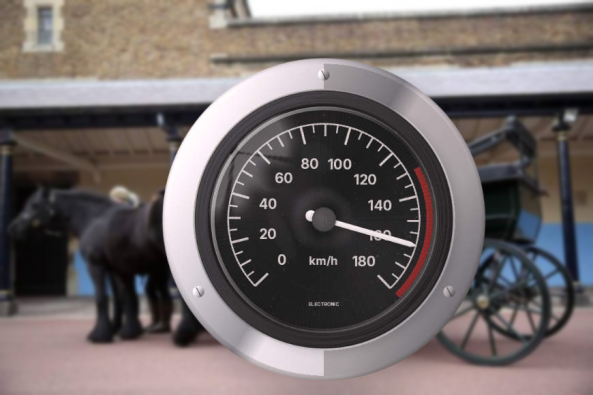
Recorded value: 160 km/h
